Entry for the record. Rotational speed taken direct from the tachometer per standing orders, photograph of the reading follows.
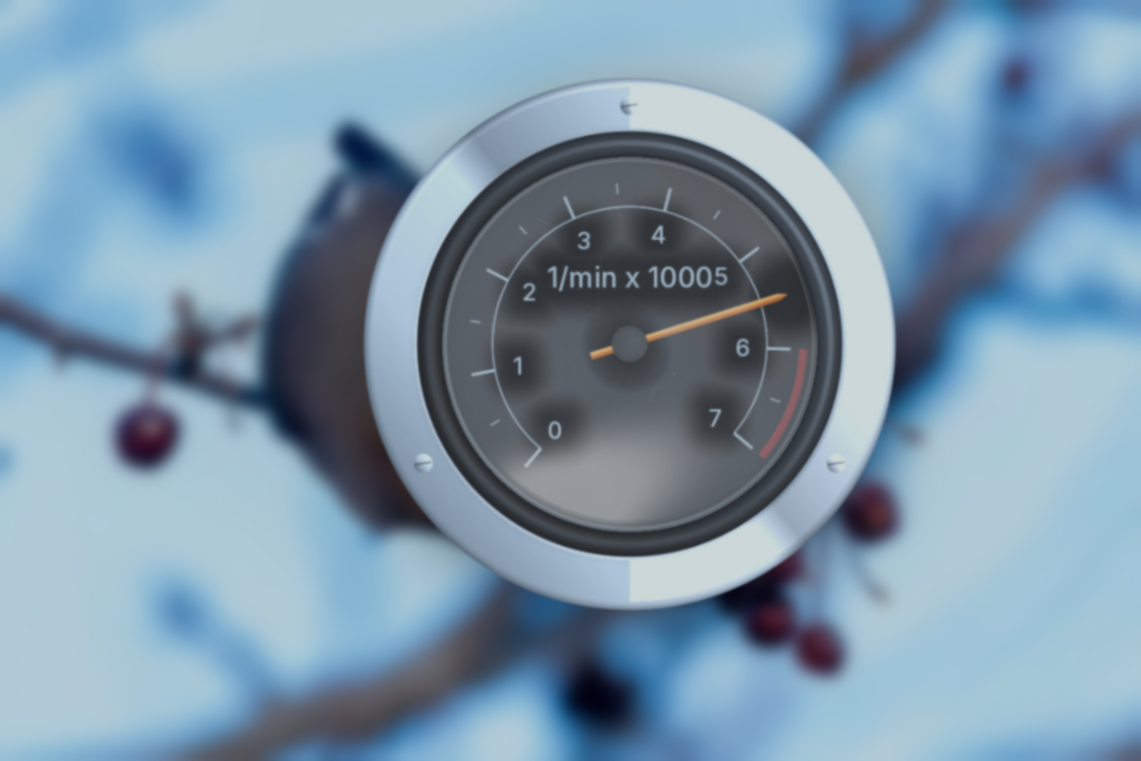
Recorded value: 5500 rpm
